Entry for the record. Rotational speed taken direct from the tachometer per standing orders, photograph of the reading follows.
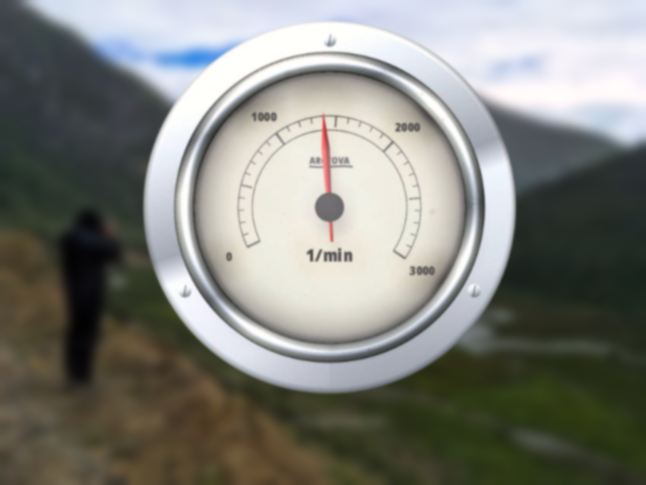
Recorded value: 1400 rpm
